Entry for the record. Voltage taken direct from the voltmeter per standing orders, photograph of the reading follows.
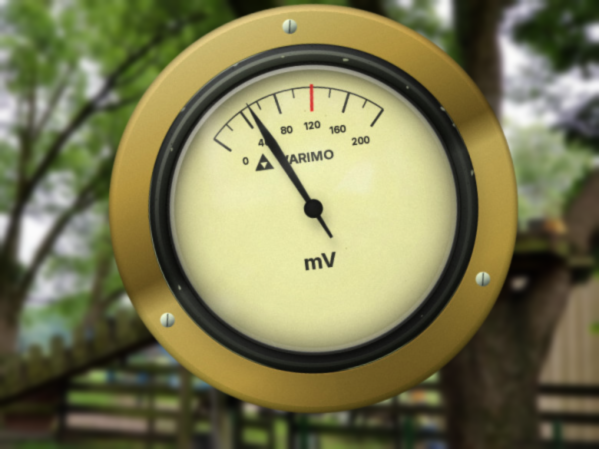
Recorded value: 50 mV
